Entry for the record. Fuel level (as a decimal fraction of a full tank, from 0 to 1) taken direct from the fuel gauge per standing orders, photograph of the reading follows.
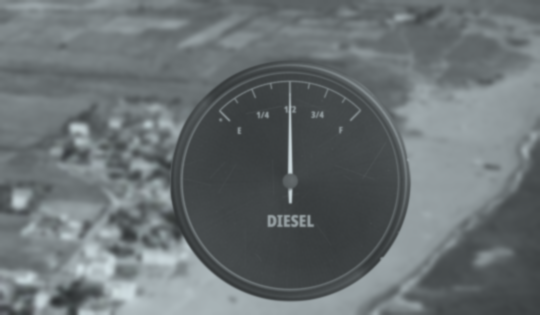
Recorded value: 0.5
